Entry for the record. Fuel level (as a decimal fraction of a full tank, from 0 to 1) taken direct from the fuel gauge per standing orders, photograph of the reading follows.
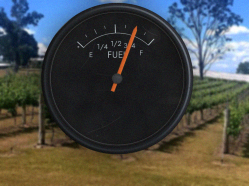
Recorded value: 0.75
